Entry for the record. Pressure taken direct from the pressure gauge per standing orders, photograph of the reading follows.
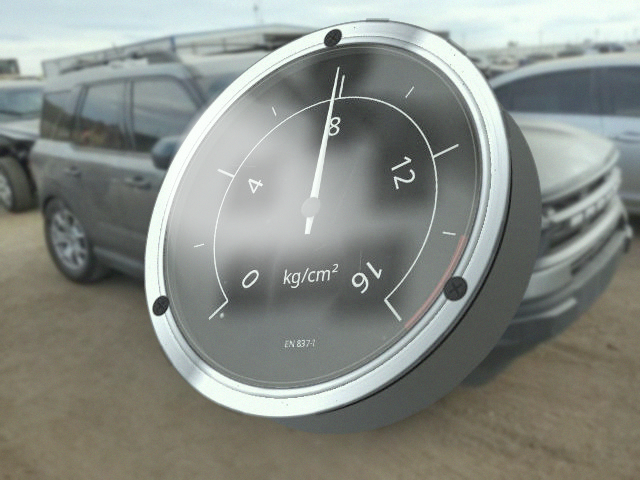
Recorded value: 8 kg/cm²
